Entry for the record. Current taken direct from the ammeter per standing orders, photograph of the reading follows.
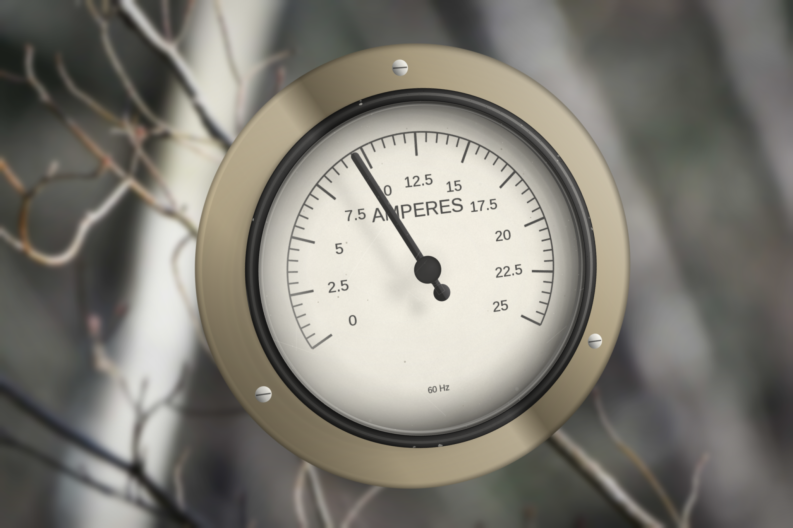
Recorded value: 9.5 A
